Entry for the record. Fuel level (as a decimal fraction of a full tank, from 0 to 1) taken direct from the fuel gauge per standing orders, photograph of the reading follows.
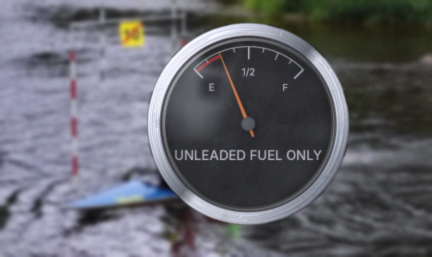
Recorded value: 0.25
